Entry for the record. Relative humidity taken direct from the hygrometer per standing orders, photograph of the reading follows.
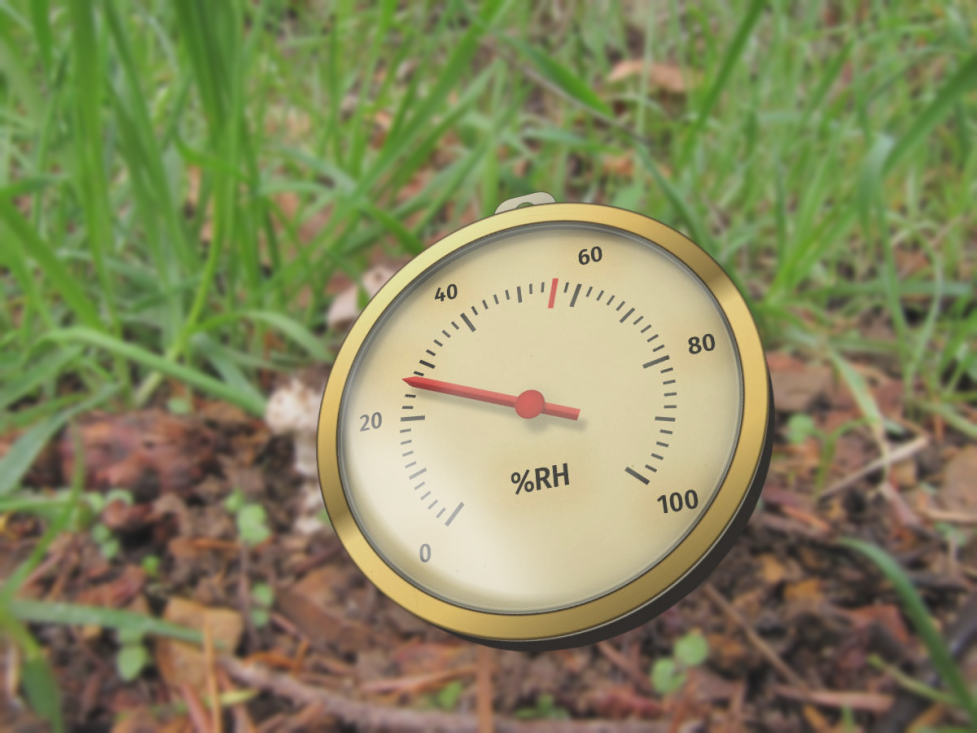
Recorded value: 26 %
